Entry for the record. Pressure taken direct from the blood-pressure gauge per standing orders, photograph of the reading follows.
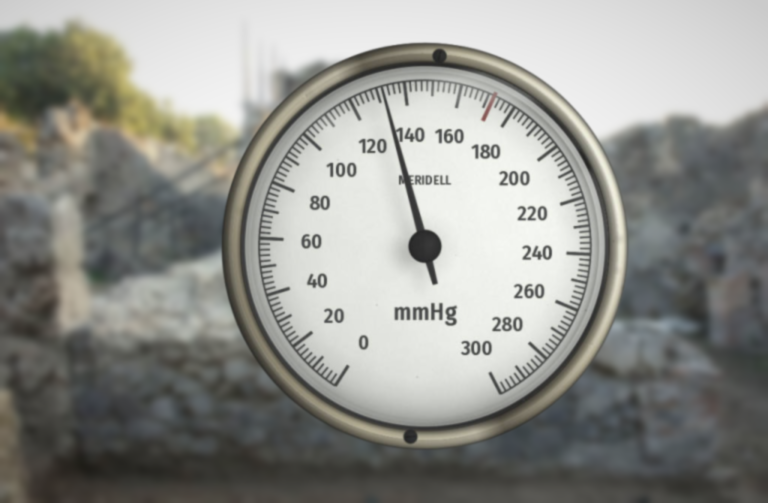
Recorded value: 132 mmHg
